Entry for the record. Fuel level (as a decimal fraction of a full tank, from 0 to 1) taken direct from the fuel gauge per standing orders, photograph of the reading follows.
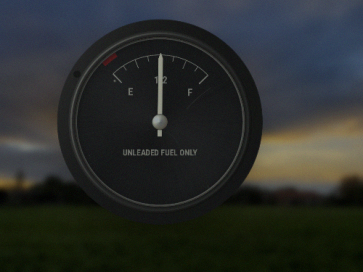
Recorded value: 0.5
